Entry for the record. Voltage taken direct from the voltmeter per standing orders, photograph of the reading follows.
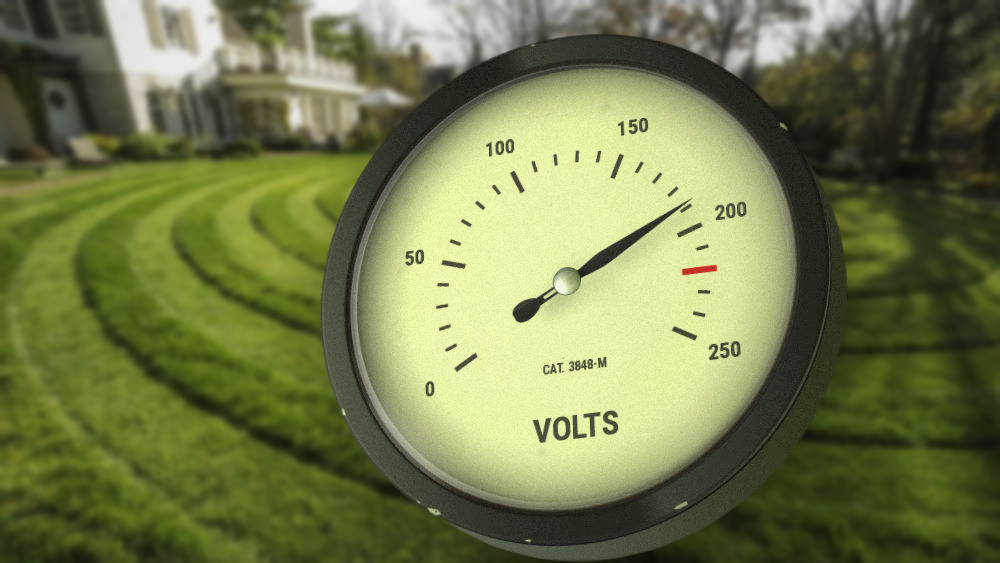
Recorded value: 190 V
